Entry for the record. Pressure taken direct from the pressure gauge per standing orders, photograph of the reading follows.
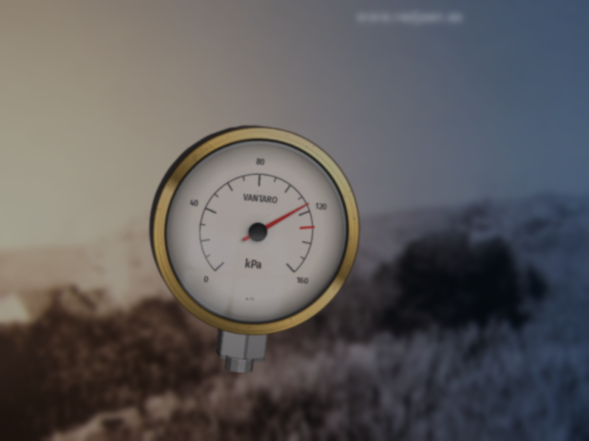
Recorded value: 115 kPa
